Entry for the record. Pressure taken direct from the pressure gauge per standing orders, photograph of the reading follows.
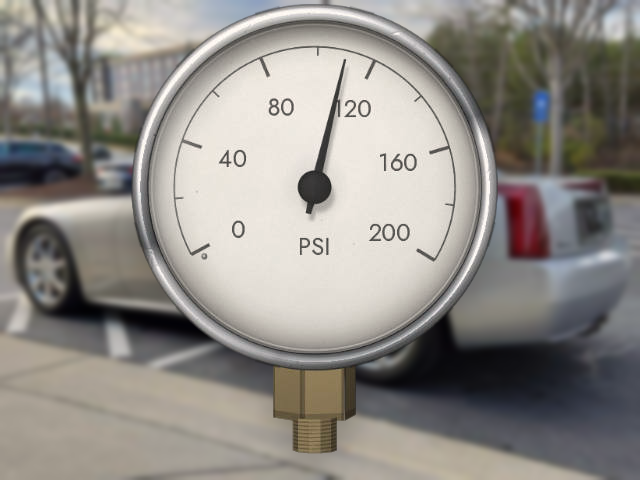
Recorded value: 110 psi
